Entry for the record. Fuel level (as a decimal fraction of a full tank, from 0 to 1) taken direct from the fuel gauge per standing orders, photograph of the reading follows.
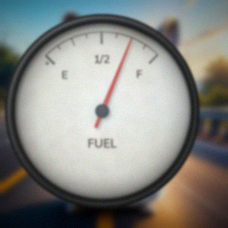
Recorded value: 0.75
